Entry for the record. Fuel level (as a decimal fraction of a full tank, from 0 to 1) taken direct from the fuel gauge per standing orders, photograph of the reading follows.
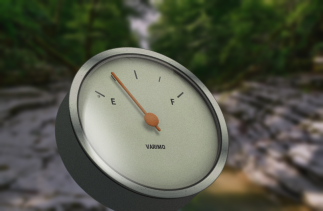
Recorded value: 0.25
